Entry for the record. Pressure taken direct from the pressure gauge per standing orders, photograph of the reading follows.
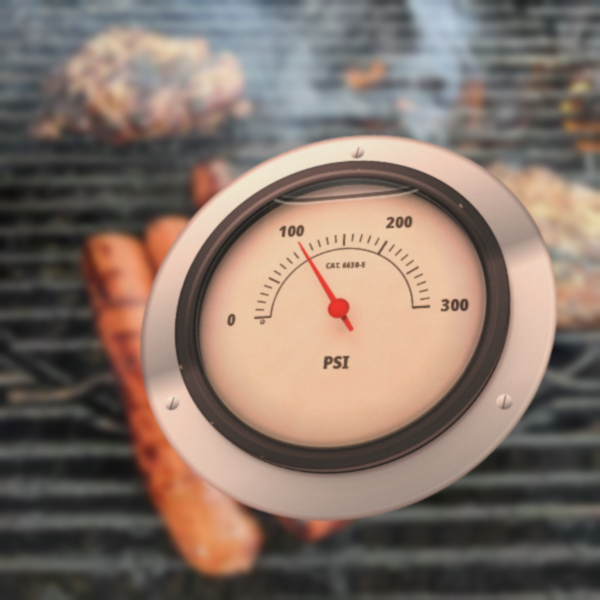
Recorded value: 100 psi
